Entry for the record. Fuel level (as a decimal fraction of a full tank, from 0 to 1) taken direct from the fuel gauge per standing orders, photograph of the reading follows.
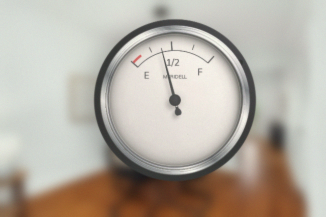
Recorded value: 0.375
